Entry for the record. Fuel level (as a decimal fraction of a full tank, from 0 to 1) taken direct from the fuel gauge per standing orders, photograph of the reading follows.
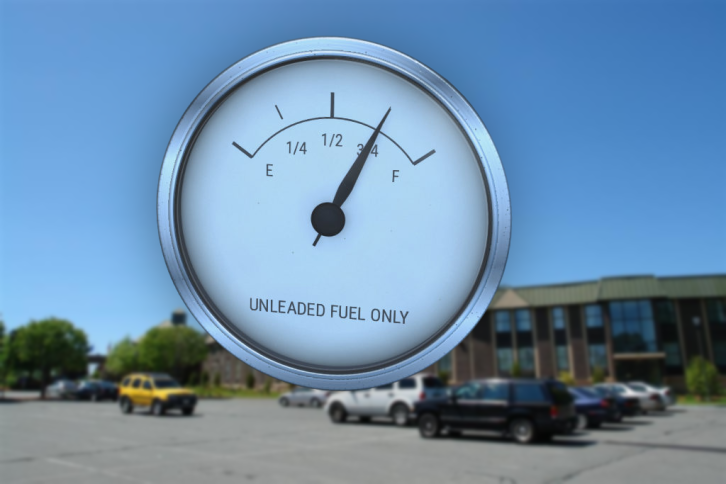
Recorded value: 0.75
